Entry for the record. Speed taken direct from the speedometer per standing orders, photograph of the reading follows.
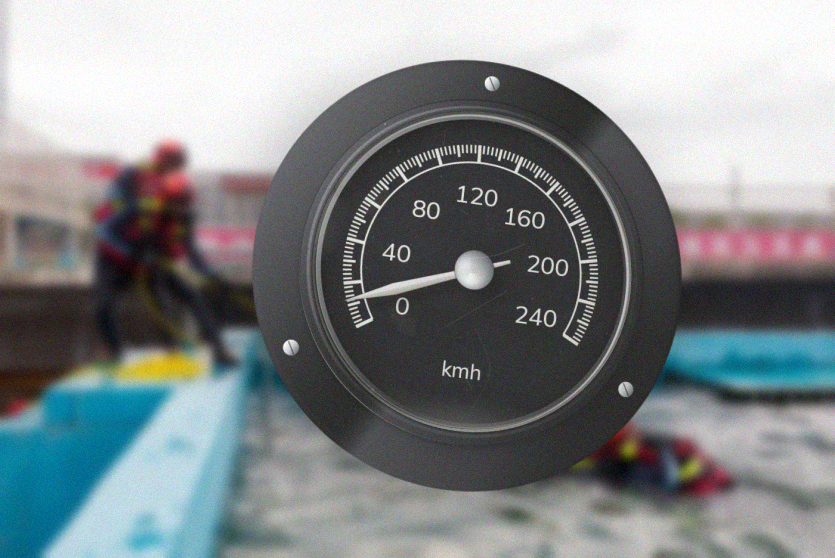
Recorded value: 12 km/h
